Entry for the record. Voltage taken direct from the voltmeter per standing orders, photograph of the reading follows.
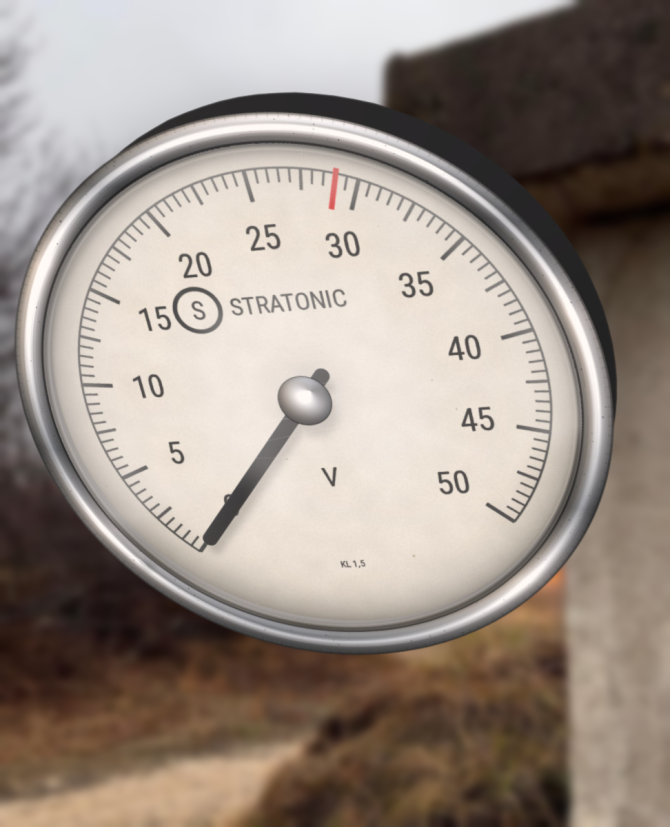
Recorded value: 0 V
